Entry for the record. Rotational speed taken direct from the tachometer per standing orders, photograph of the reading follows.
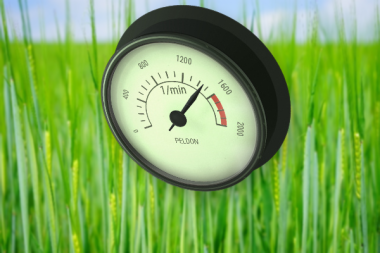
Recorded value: 1450 rpm
